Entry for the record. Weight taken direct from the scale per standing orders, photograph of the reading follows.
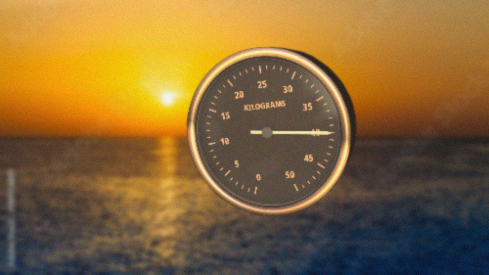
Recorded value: 40 kg
